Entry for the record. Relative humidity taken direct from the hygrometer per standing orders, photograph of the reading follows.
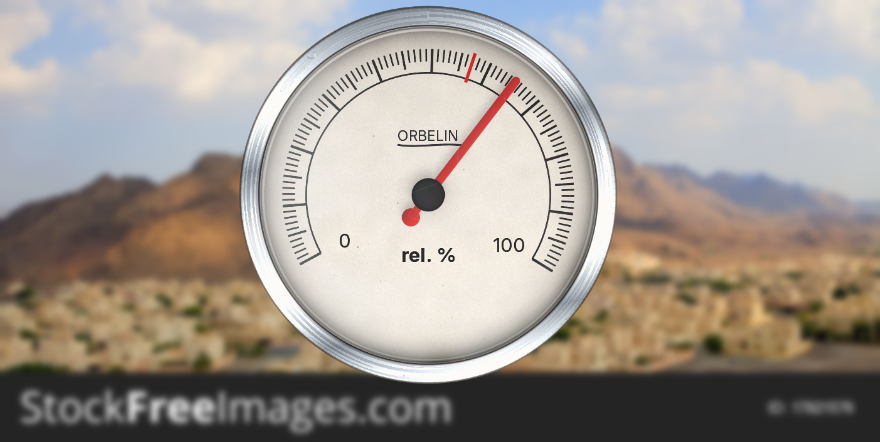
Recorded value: 65 %
